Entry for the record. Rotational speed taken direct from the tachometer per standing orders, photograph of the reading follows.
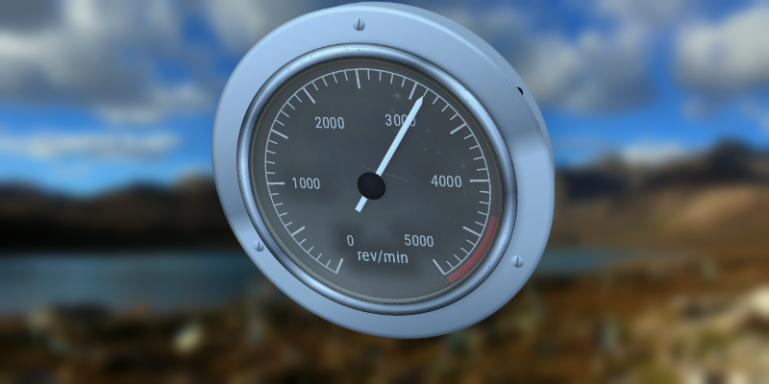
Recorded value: 3100 rpm
